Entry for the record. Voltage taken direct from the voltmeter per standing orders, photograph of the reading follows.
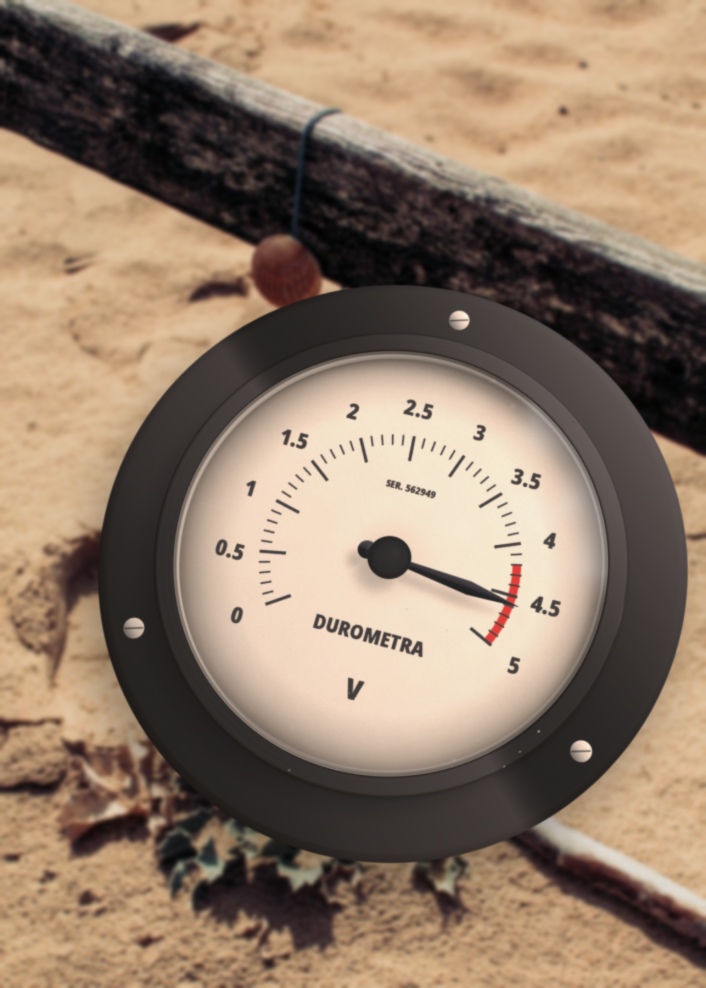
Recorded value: 4.6 V
